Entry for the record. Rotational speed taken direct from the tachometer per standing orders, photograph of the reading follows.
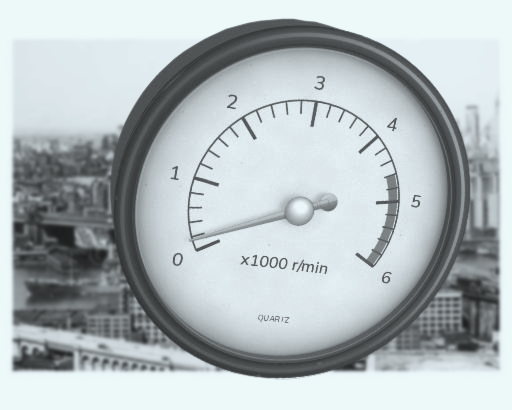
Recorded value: 200 rpm
